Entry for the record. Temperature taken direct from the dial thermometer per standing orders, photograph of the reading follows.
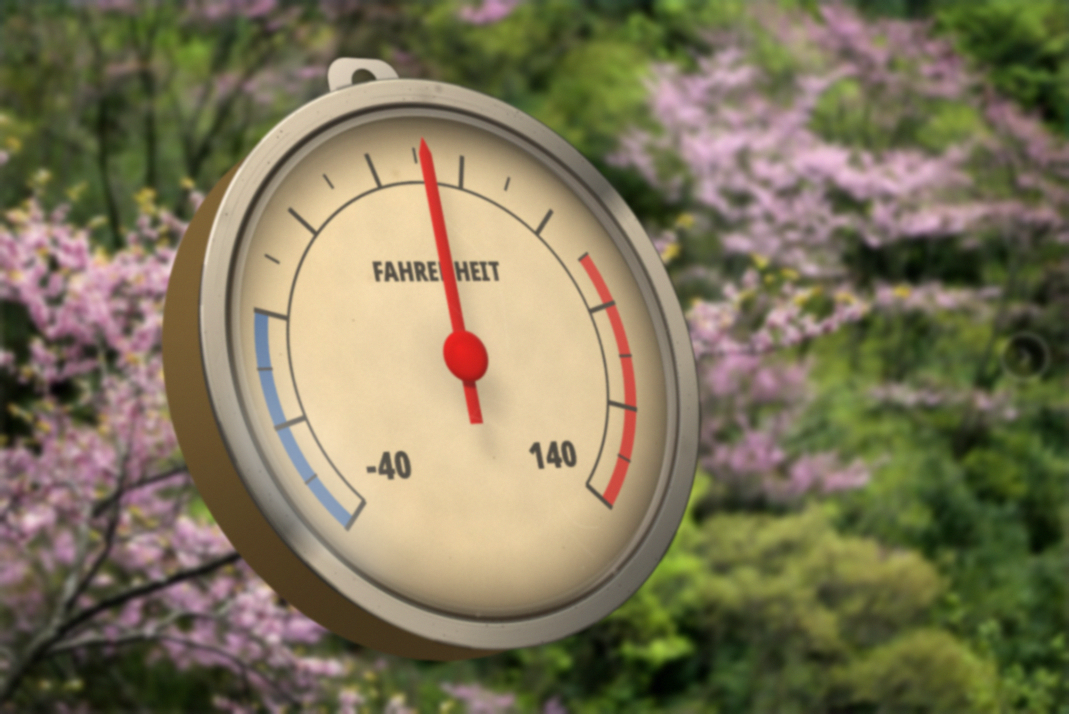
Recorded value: 50 °F
